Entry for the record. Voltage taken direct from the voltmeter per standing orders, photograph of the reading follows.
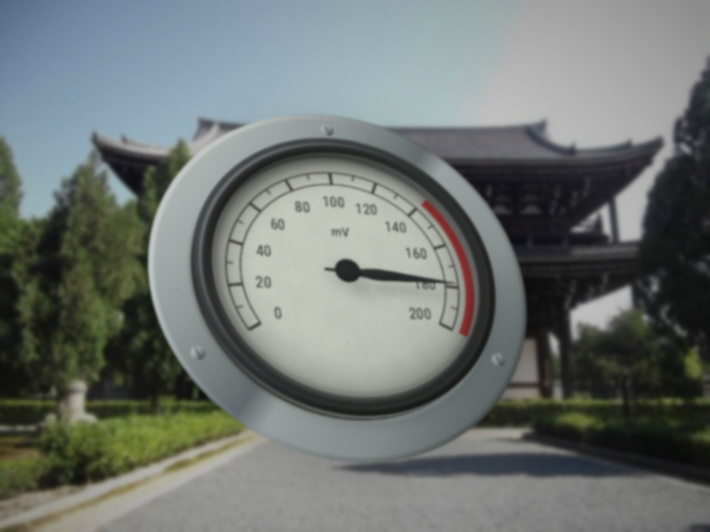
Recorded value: 180 mV
